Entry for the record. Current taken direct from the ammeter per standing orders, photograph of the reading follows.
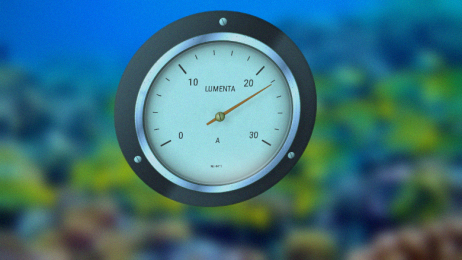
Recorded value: 22 A
